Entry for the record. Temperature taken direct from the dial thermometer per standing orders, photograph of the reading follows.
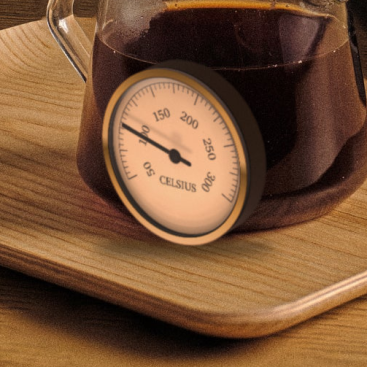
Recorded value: 100 °C
